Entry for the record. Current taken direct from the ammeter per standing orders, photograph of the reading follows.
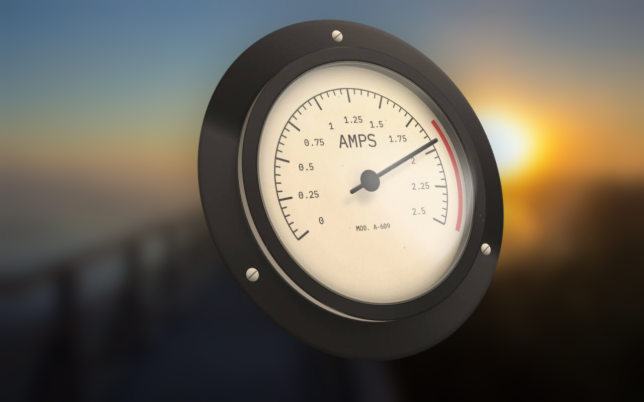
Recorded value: 1.95 A
